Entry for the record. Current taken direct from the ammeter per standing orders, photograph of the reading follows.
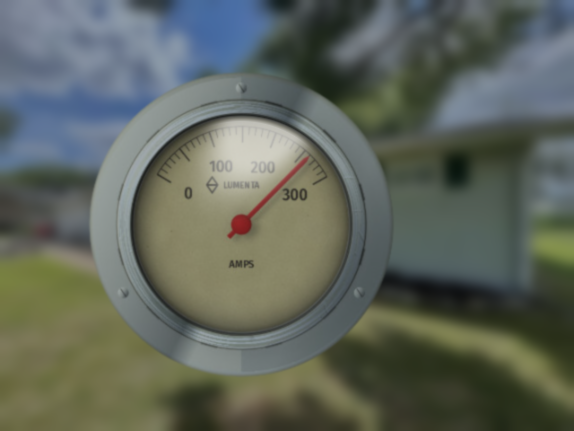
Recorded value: 260 A
